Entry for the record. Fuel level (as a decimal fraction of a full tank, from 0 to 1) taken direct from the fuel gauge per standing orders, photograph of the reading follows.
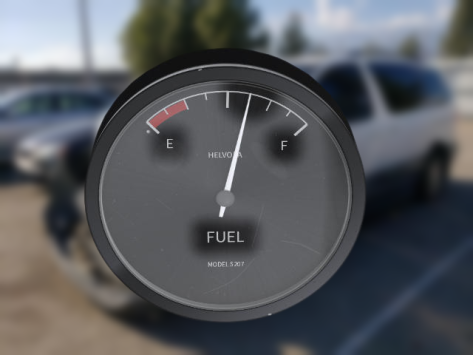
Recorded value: 0.625
